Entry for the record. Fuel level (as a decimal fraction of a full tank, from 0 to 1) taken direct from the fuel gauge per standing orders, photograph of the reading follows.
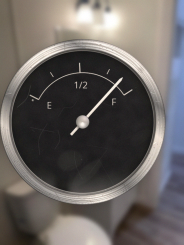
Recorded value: 0.875
